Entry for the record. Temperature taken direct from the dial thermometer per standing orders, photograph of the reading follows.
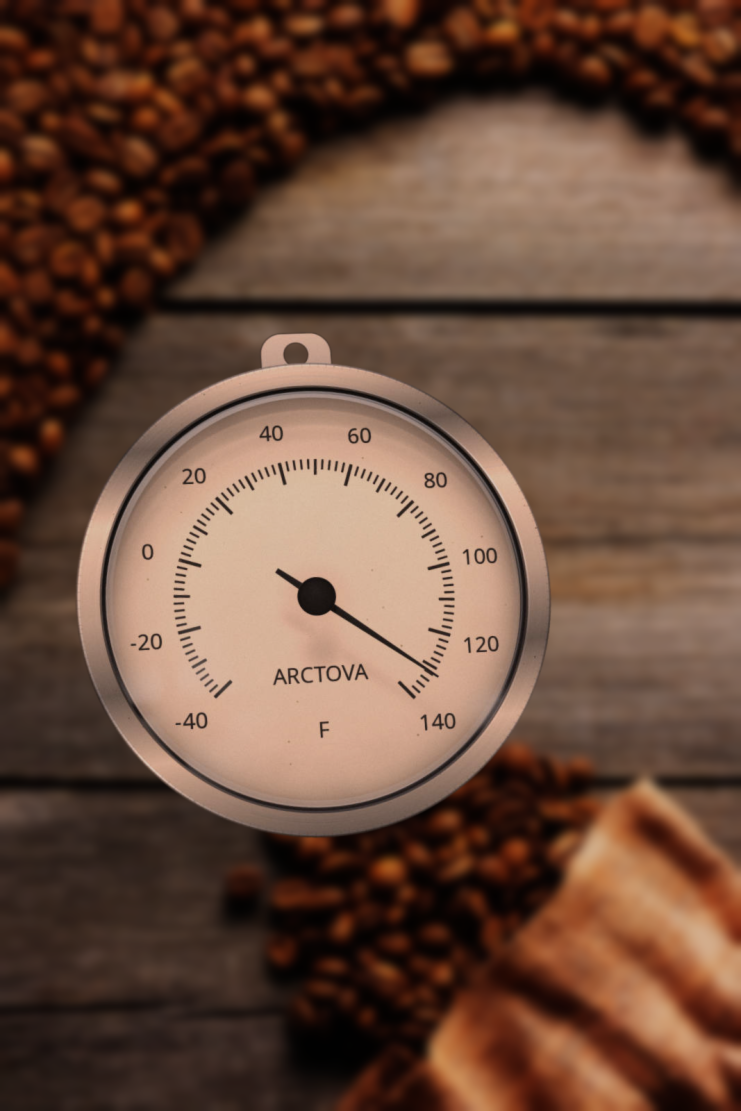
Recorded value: 132 °F
